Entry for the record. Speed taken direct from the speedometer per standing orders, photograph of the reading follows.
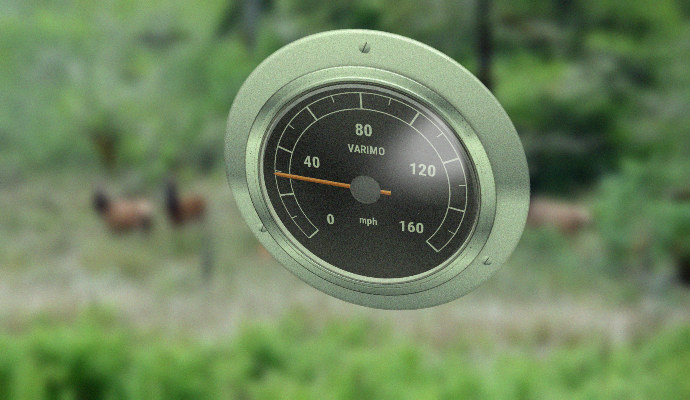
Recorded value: 30 mph
